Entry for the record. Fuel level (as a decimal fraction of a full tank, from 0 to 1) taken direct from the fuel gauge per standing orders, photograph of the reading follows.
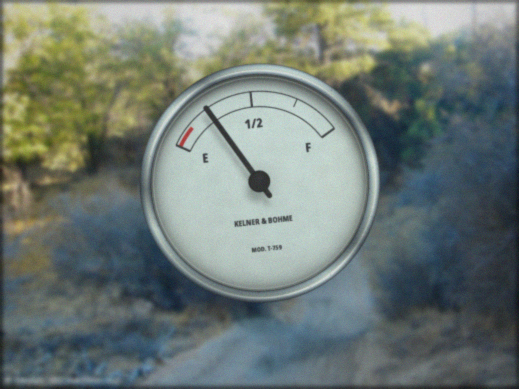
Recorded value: 0.25
